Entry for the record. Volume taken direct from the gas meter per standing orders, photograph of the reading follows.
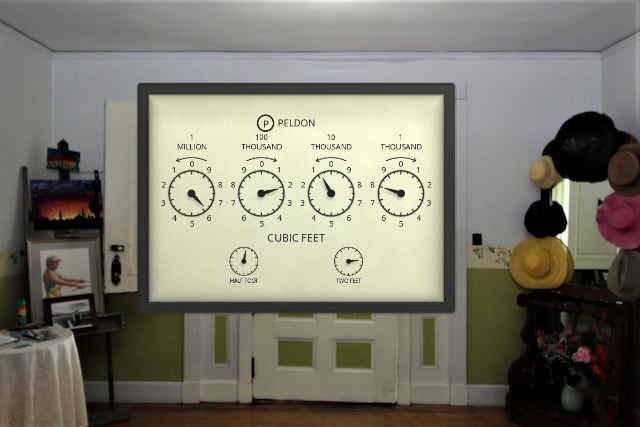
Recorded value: 620800 ft³
